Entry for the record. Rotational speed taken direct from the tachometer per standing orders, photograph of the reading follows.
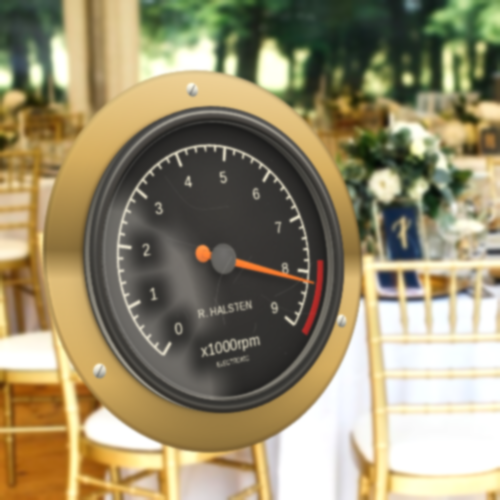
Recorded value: 8200 rpm
